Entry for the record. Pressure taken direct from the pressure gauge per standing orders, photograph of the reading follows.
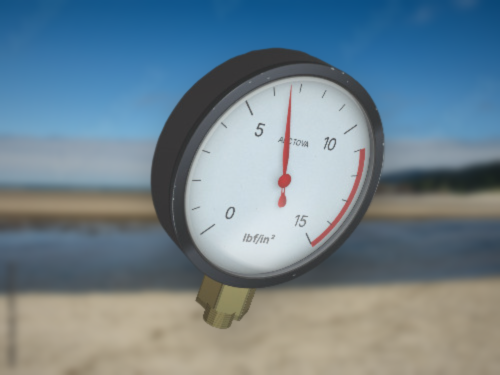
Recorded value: 6.5 psi
